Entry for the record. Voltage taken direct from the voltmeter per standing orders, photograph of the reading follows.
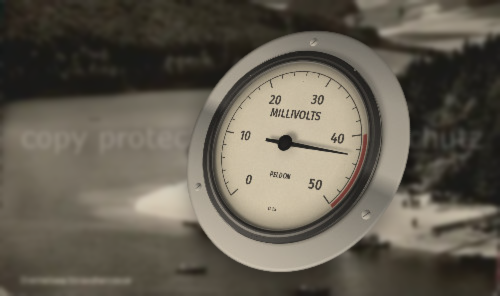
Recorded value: 43 mV
